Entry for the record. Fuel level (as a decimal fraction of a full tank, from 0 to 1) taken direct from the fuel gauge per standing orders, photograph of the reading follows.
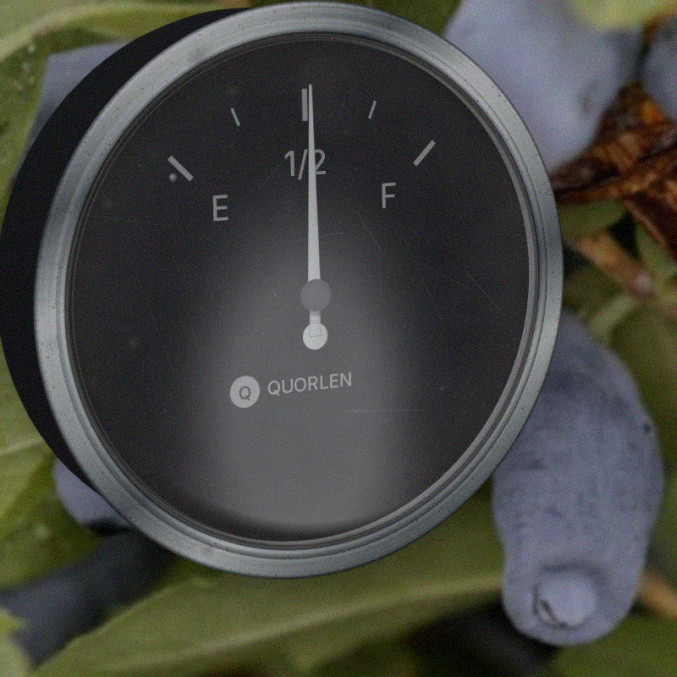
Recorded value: 0.5
